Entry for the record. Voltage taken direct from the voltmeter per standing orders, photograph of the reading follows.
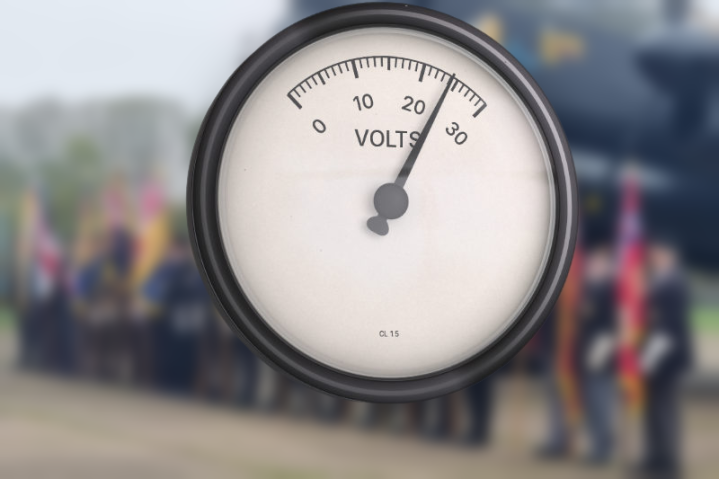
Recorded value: 24 V
